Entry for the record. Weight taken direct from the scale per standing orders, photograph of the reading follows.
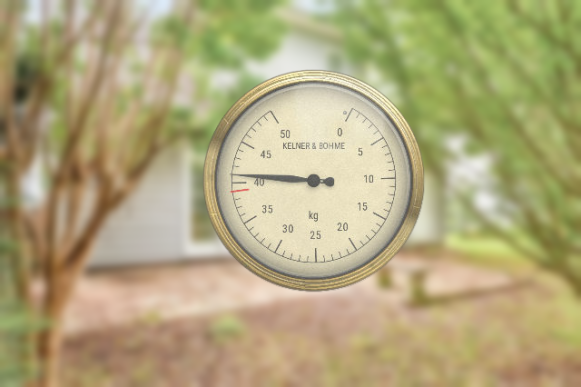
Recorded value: 41 kg
